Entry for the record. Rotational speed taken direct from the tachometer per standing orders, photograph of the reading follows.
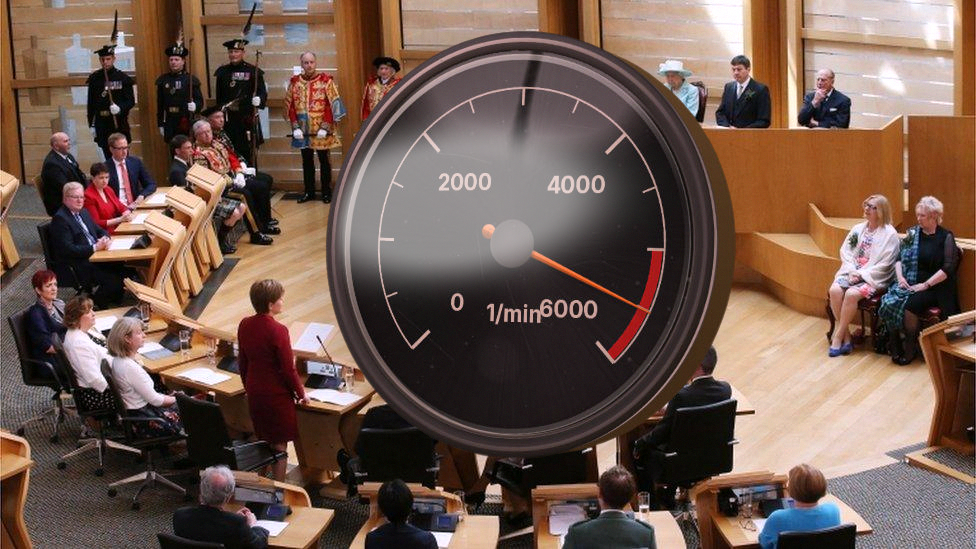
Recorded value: 5500 rpm
